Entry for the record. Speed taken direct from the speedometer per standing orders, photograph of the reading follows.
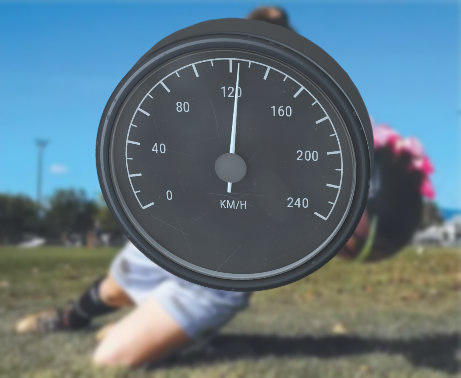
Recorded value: 125 km/h
